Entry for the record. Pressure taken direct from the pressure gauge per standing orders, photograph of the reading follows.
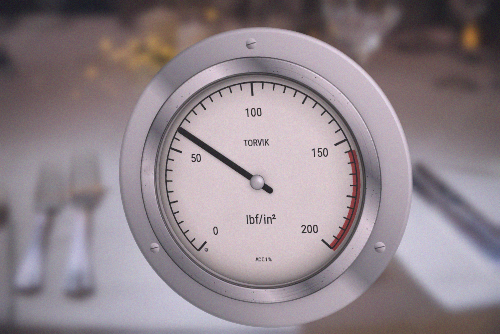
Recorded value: 60 psi
